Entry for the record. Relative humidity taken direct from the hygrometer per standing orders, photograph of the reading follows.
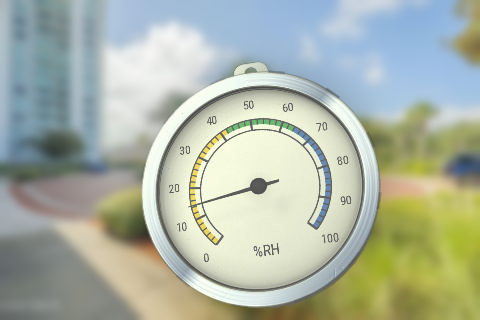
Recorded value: 14 %
